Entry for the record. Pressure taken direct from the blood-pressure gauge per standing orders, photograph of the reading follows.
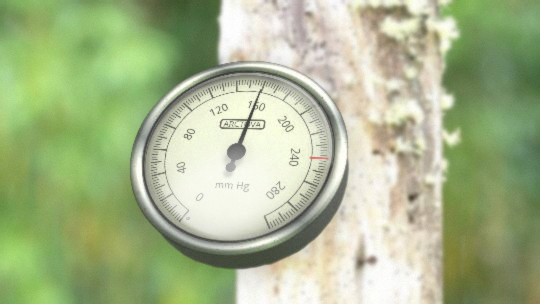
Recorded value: 160 mmHg
